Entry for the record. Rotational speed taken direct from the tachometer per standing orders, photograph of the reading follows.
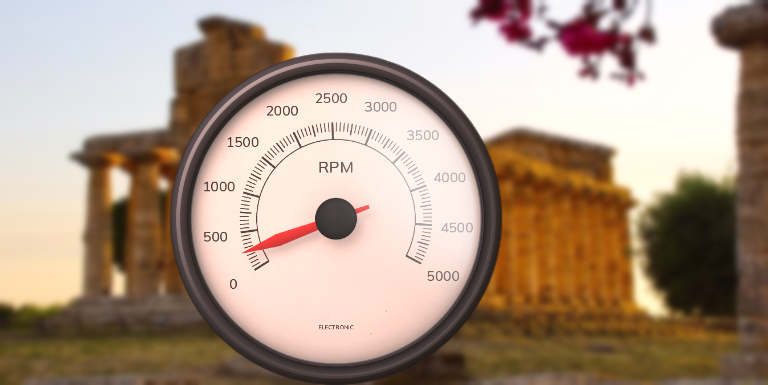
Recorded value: 250 rpm
